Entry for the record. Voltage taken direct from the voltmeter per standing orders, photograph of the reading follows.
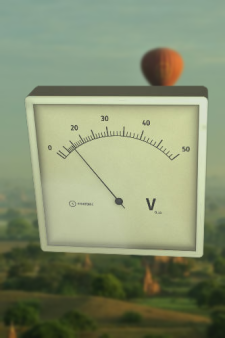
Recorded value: 15 V
